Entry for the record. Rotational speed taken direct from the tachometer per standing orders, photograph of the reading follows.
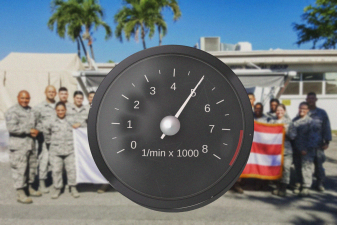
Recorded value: 5000 rpm
